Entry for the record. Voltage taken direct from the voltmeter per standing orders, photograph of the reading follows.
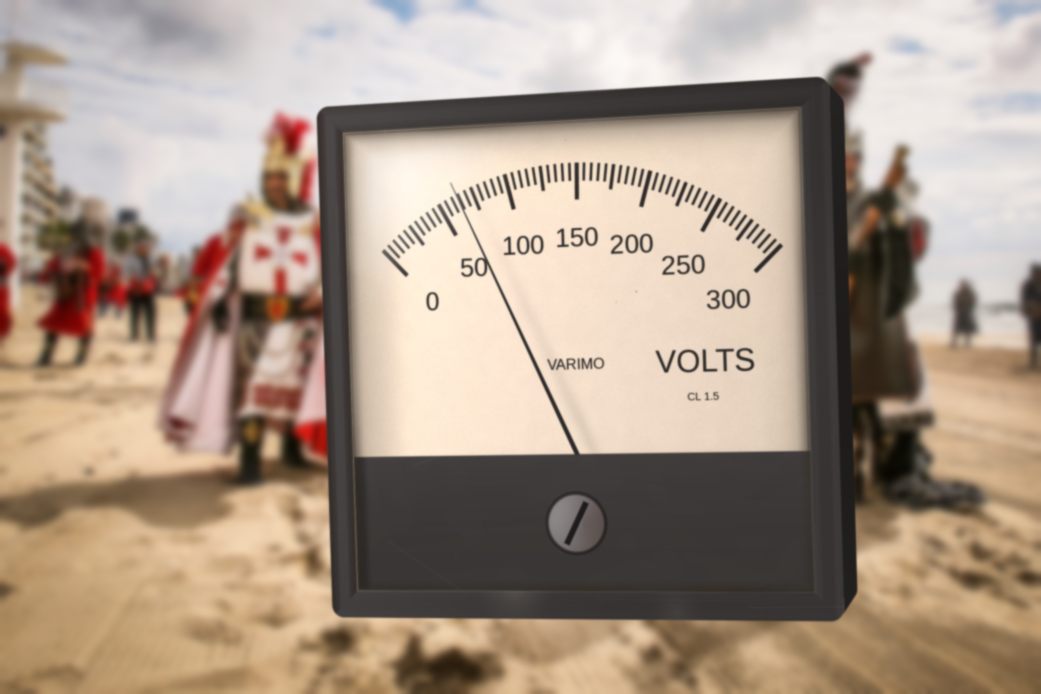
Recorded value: 65 V
